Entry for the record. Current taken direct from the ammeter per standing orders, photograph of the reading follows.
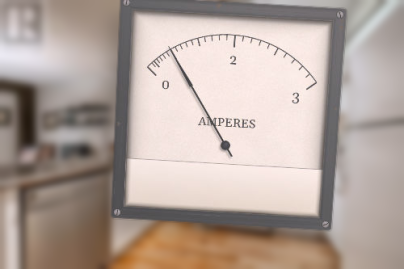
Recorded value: 1 A
